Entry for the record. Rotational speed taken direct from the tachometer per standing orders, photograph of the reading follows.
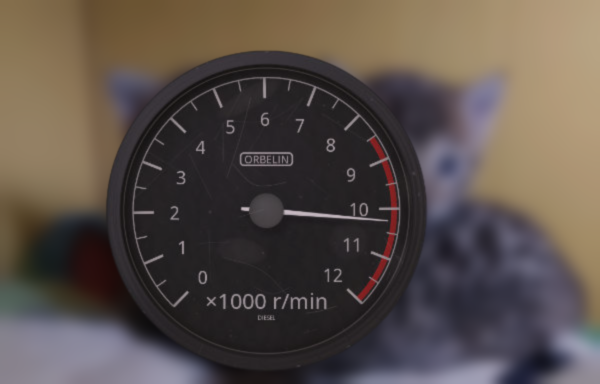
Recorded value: 10250 rpm
